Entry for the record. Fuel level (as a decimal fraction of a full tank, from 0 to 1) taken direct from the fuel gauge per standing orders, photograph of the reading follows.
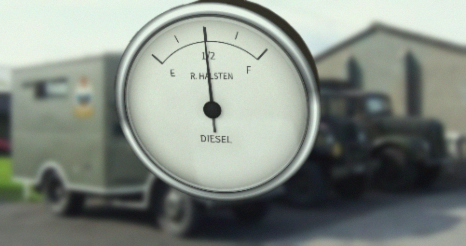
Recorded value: 0.5
